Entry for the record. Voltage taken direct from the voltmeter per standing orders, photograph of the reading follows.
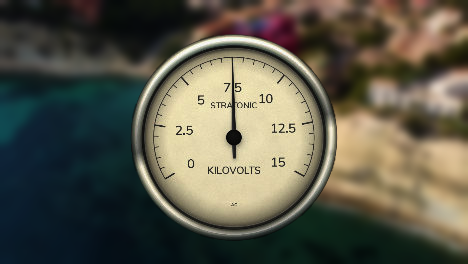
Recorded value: 7.5 kV
